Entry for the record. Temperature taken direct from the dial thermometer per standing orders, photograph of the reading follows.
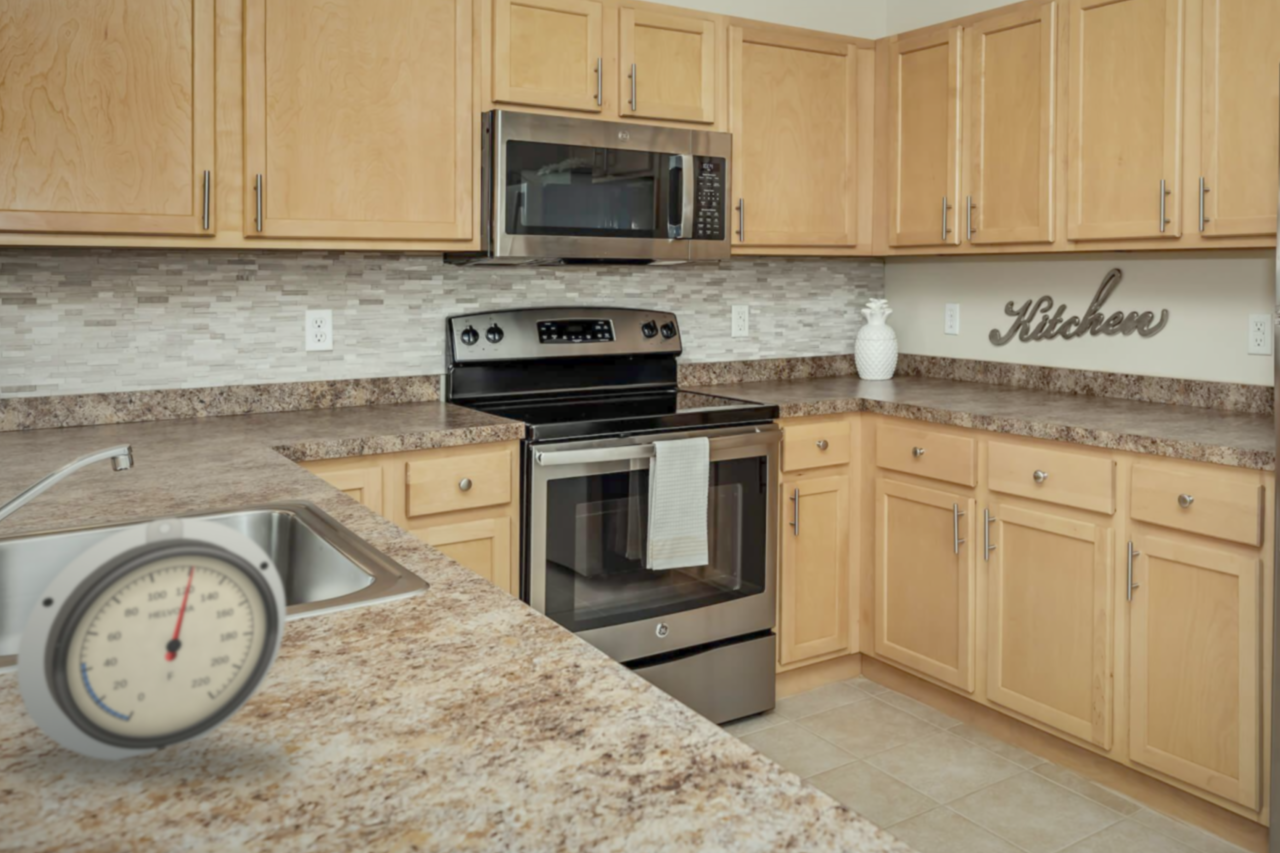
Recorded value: 120 °F
